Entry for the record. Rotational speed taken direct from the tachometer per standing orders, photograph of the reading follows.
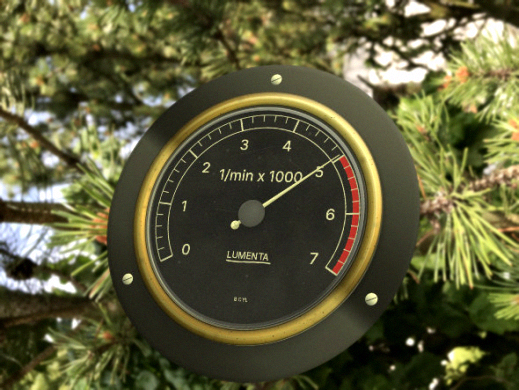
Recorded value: 5000 rpm
